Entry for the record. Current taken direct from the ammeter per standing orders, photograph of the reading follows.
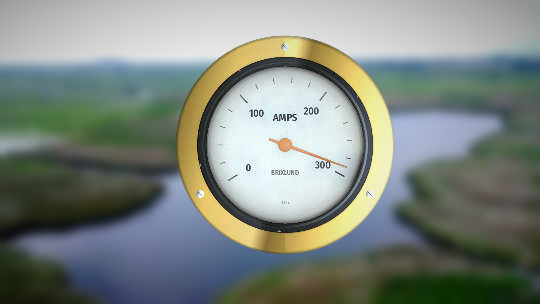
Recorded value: 290 A
